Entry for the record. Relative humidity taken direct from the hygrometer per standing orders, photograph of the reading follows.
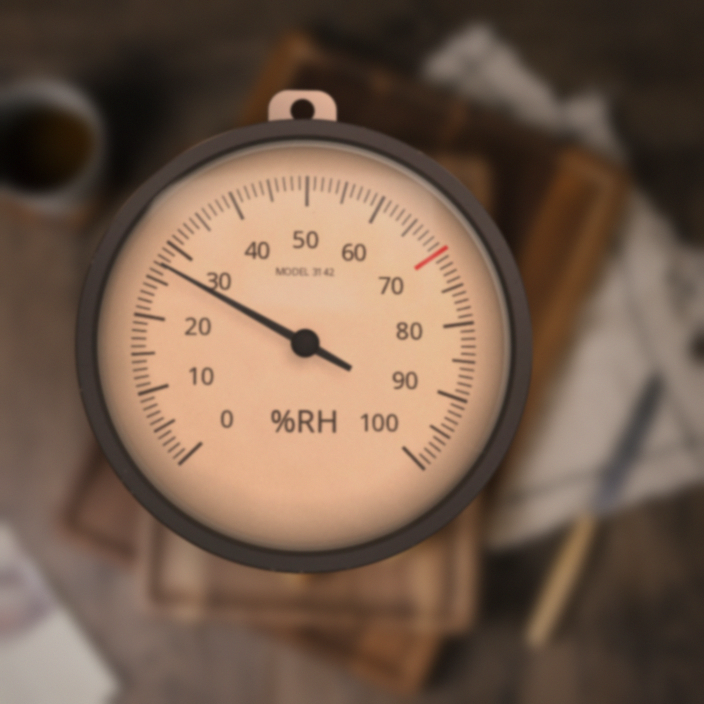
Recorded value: 27 %
